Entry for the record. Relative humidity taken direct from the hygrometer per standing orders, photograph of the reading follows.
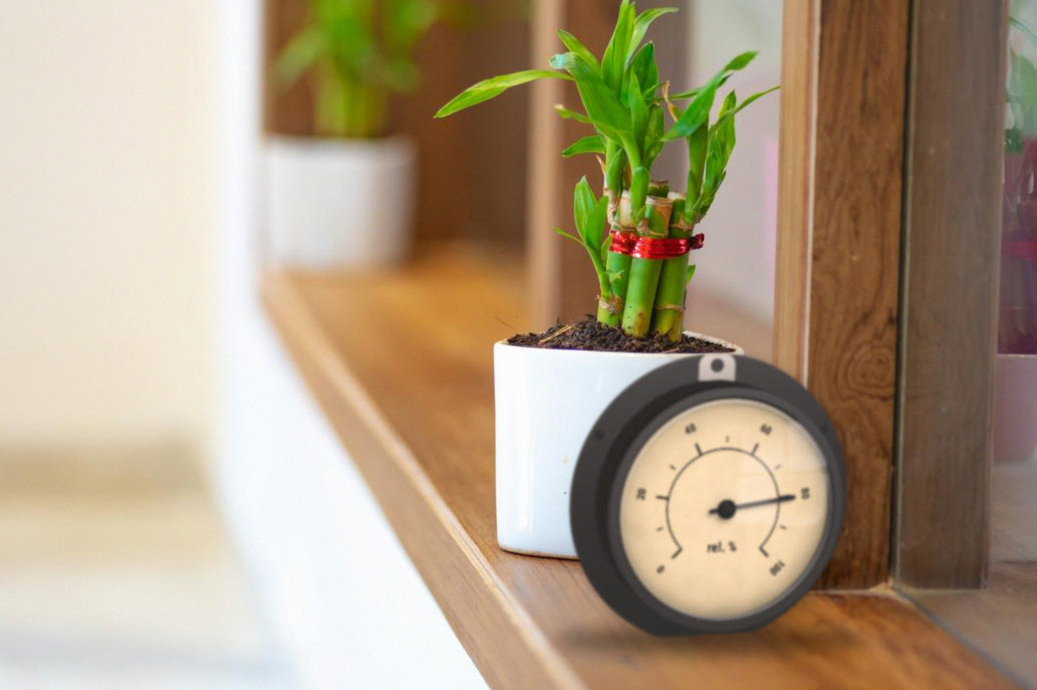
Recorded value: 80 %
